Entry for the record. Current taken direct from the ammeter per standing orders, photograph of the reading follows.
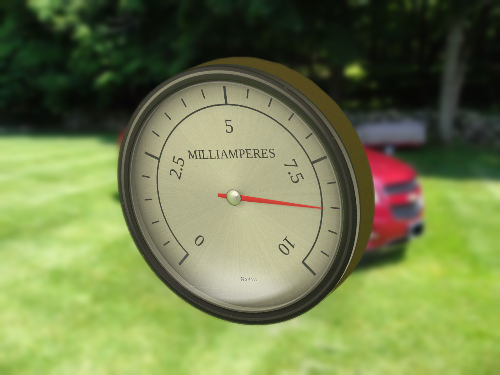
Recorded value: 8.5 mA
